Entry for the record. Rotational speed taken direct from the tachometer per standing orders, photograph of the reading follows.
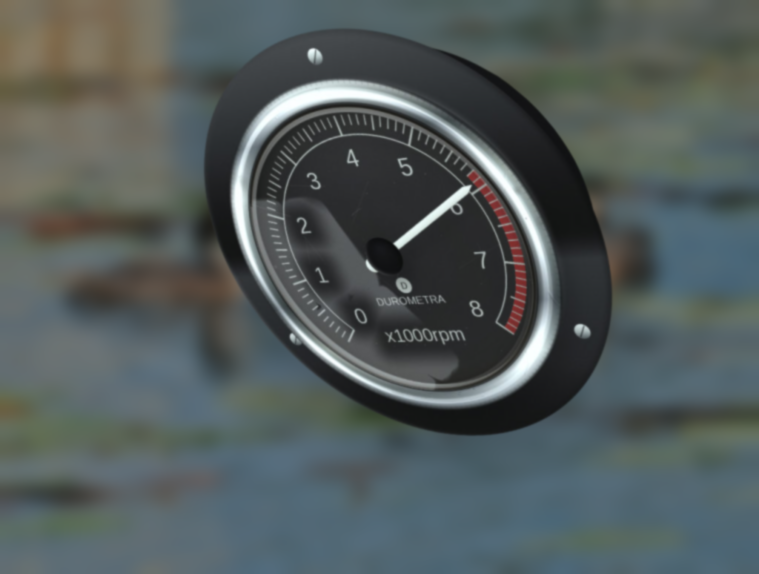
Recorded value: 5900 rpm
